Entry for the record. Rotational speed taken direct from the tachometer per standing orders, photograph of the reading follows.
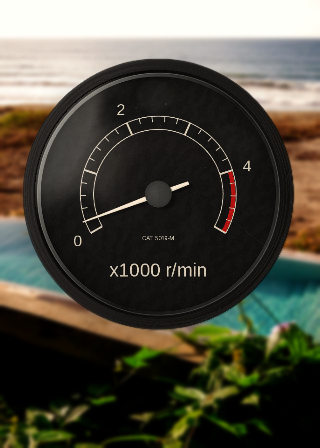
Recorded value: 200 rpm
